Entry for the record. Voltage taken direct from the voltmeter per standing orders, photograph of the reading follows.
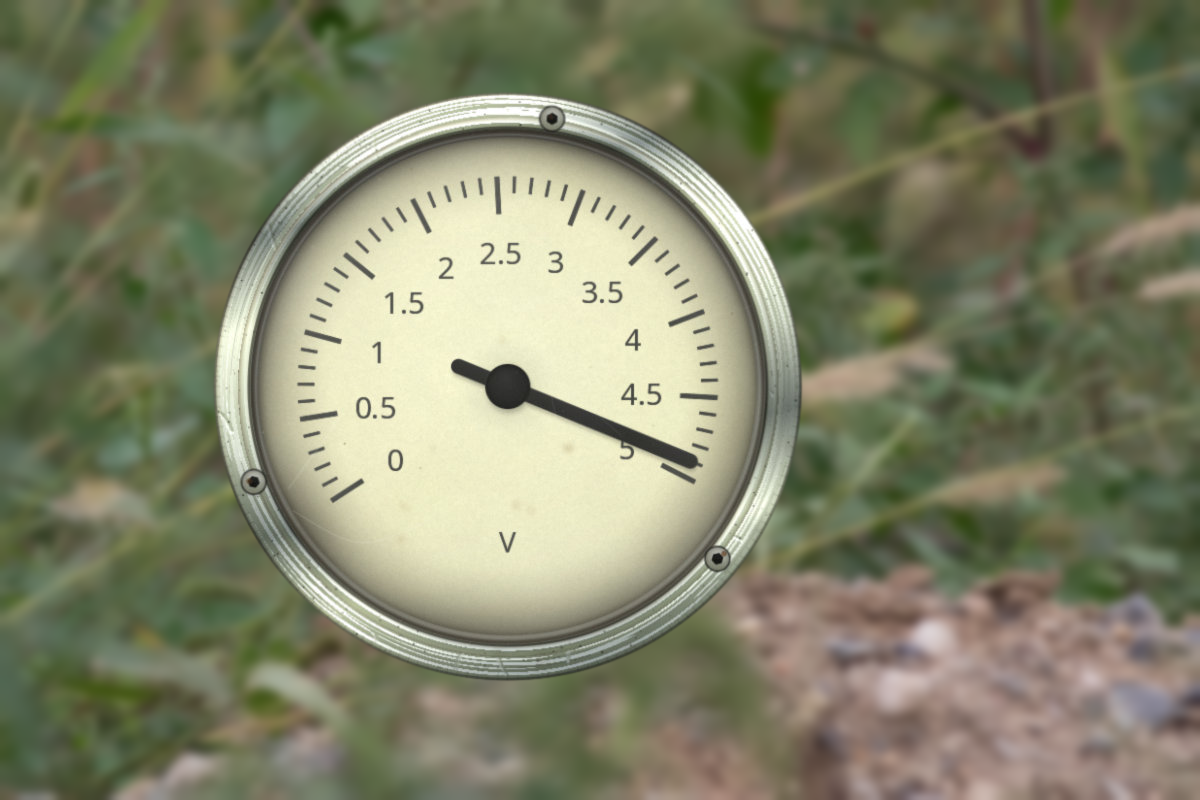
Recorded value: 4.9 V
